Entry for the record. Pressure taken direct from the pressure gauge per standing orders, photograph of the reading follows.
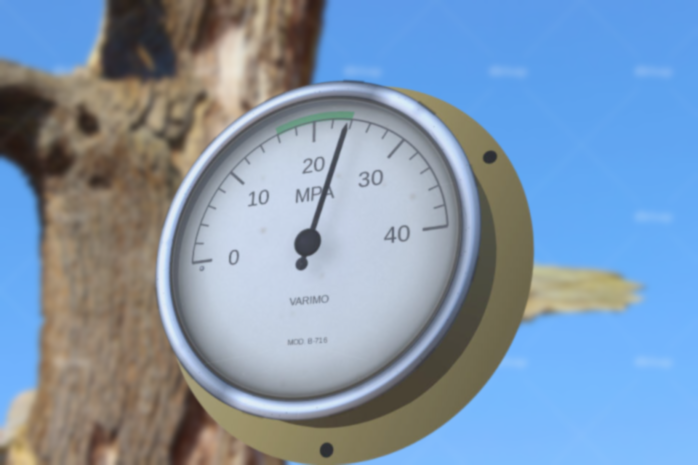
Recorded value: 24 MPa
